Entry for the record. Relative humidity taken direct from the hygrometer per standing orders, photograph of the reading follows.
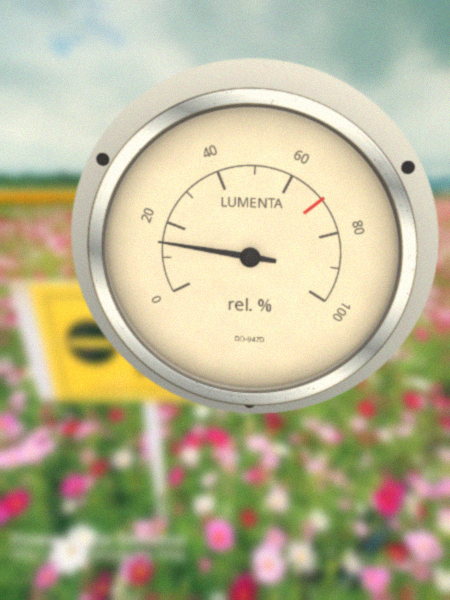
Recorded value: 15 %
